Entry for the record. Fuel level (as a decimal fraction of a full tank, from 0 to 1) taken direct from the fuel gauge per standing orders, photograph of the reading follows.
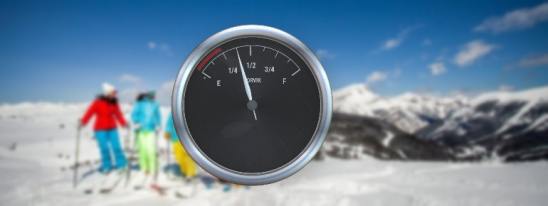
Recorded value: 0.375
